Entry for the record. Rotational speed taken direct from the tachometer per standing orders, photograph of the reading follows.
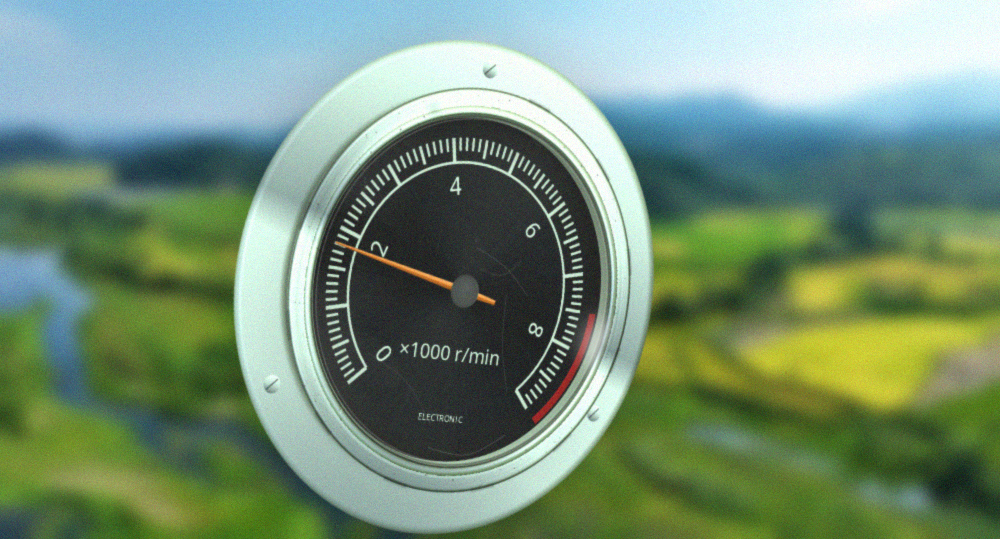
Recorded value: 1800 rpm
